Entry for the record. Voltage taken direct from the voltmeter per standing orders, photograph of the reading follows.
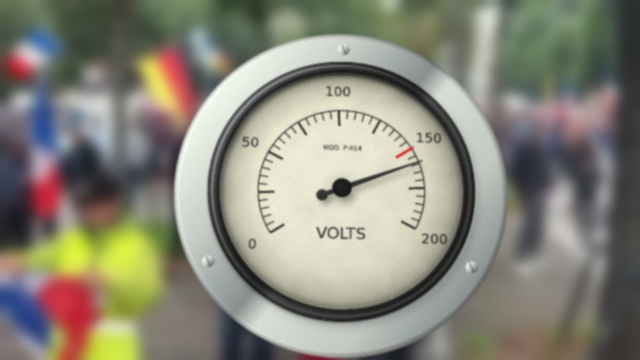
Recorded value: 160 V
